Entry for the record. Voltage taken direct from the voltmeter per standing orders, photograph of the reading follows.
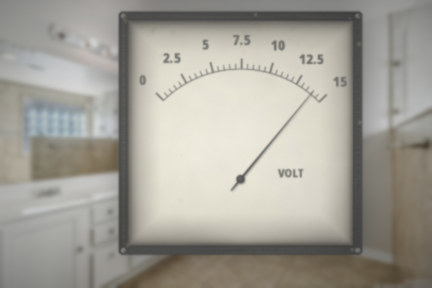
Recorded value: 14 V
